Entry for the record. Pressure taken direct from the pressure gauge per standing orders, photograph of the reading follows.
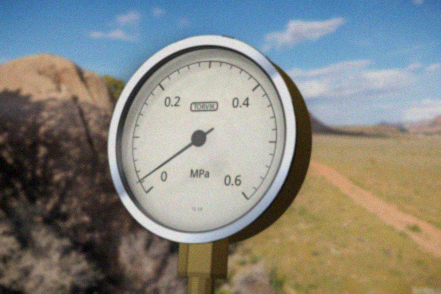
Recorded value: 0.02 MPa
